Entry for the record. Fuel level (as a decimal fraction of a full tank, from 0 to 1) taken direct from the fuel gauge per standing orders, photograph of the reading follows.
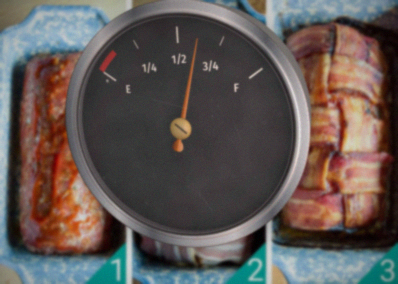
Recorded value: 0.625
